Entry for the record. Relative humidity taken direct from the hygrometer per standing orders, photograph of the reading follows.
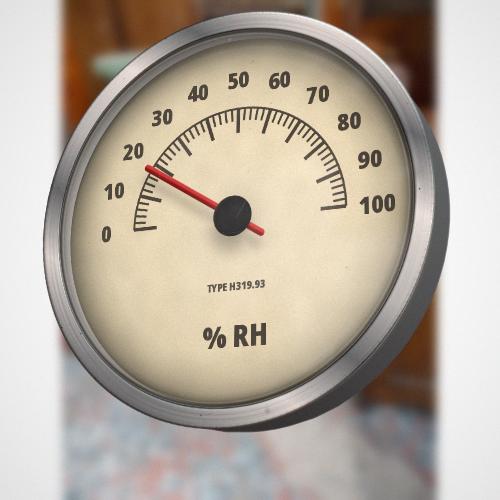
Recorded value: 18 %
